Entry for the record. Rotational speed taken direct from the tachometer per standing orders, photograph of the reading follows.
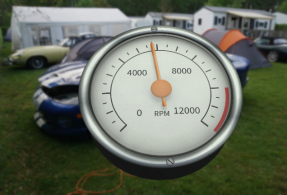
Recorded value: 5750 rpm
